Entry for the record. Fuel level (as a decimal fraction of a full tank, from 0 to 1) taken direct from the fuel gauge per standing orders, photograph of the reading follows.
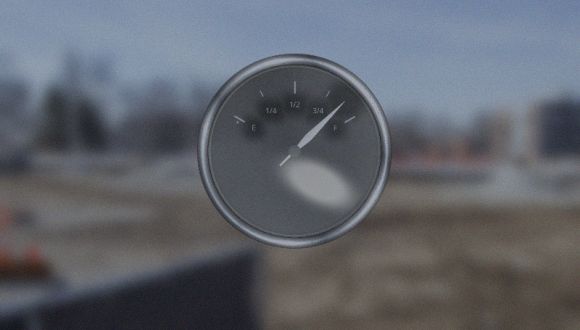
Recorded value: 0.875
